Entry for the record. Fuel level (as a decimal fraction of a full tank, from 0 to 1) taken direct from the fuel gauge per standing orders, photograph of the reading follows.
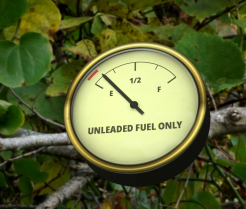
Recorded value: 0.125
